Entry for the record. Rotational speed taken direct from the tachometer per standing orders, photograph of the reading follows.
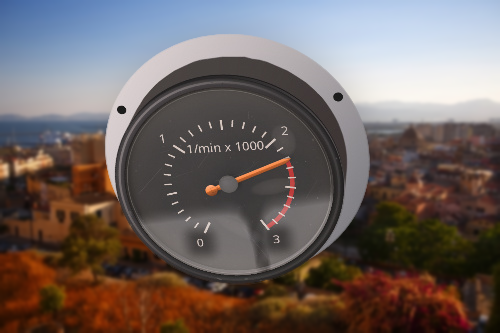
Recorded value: 2200 rpm
